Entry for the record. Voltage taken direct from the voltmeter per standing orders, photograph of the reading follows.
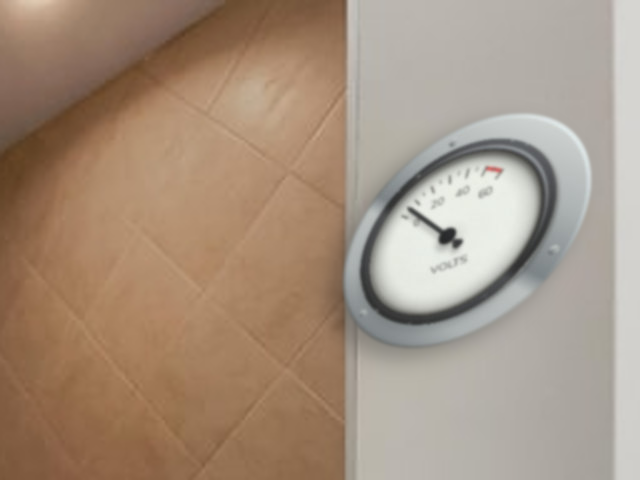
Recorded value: 5 V
